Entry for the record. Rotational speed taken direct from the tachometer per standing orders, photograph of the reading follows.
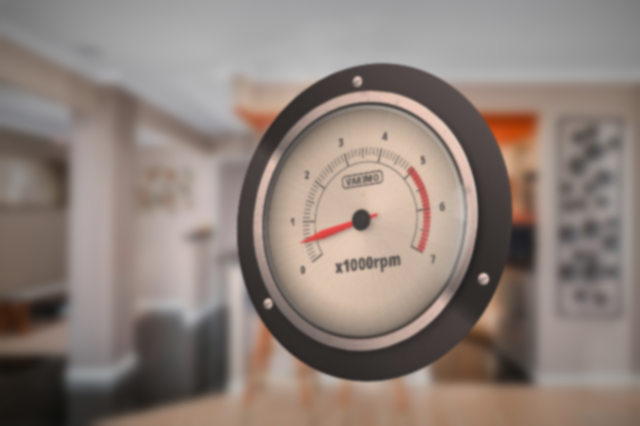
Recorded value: 500 rpm
